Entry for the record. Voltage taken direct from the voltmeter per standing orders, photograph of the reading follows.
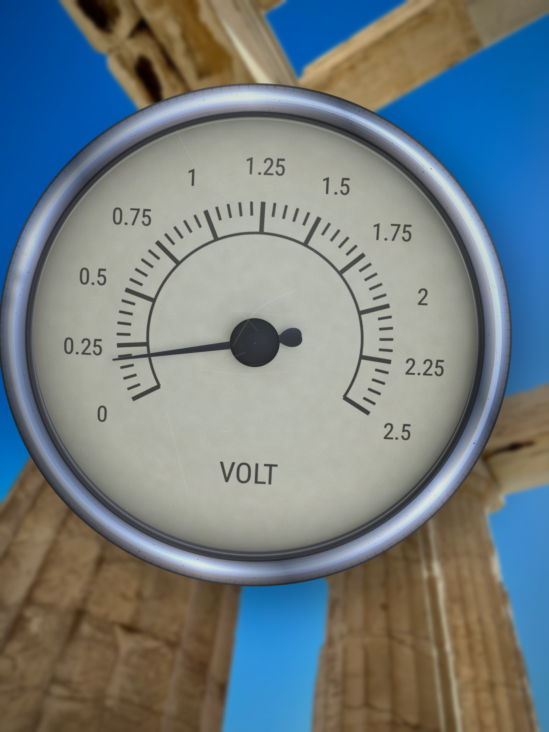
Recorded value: 0.2 V
